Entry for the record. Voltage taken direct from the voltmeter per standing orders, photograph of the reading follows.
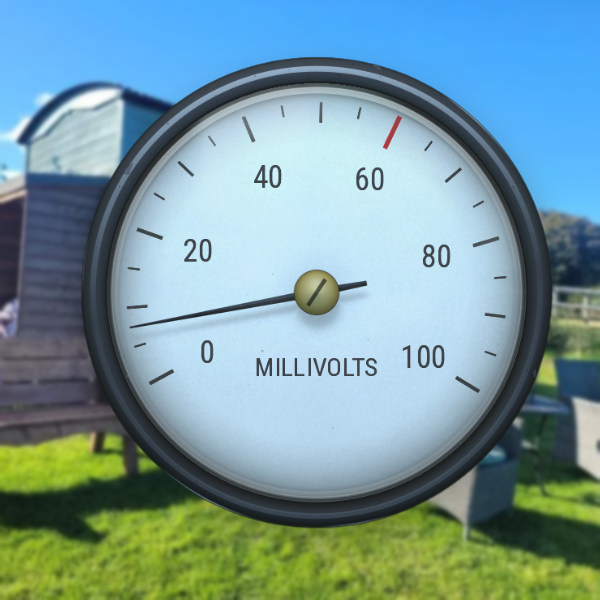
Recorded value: 7.5 mV
